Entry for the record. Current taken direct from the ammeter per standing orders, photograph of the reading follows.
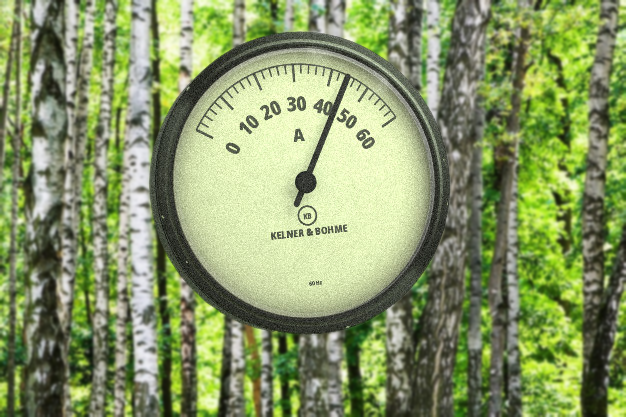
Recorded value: 44 A
